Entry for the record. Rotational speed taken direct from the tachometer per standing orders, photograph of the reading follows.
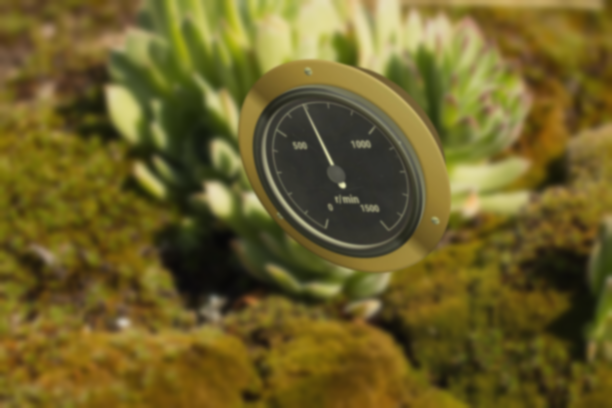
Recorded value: 700 rpm
